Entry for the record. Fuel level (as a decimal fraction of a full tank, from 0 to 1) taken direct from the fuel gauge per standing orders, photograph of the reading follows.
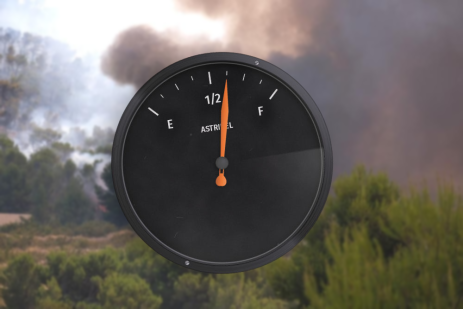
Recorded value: 0.625
